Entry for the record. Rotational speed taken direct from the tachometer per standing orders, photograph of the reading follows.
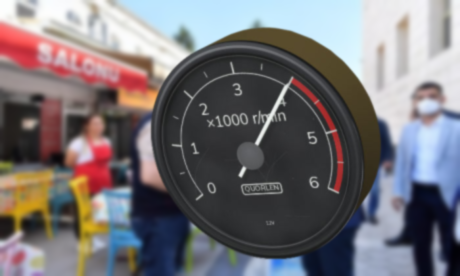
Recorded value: 4000 rpm
